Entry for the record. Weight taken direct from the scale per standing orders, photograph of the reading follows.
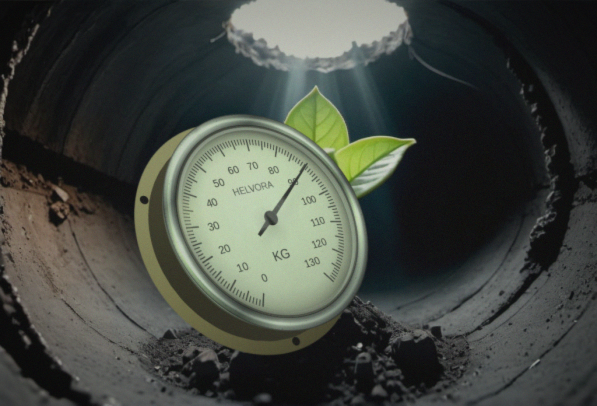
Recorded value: 90 kg
